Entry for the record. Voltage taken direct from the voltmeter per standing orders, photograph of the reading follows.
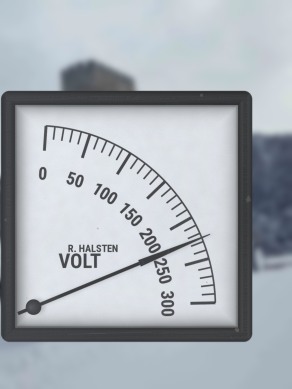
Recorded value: 225 V
